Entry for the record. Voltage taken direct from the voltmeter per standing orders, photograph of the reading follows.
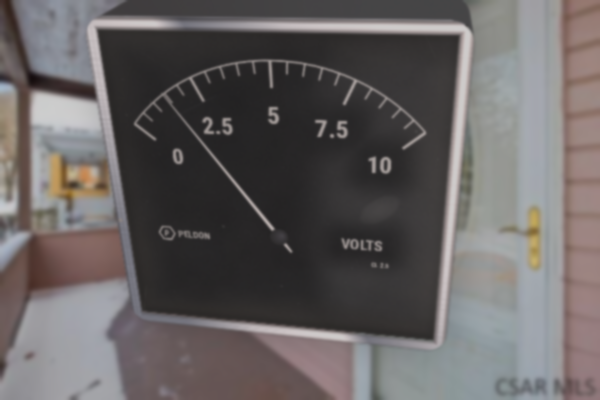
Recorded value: 1.5 V
